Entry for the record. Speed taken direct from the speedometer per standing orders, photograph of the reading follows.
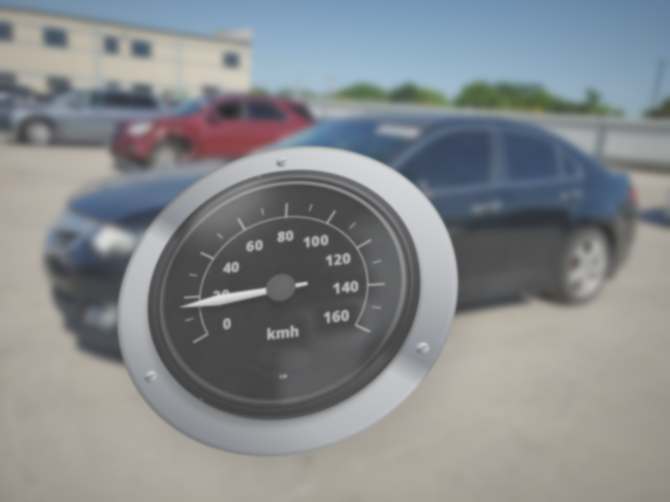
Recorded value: 15 km/h
